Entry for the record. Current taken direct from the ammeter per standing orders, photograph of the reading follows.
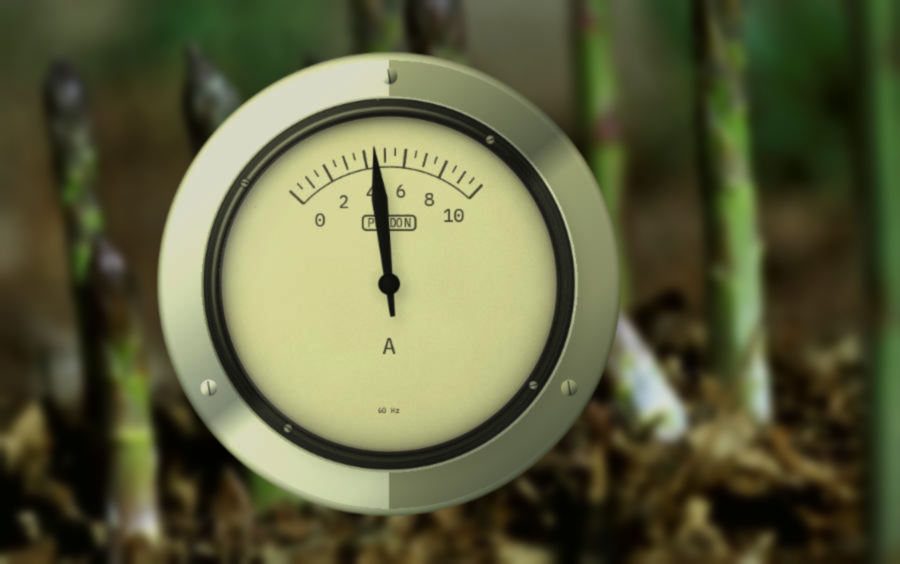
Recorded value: 4.5 A
